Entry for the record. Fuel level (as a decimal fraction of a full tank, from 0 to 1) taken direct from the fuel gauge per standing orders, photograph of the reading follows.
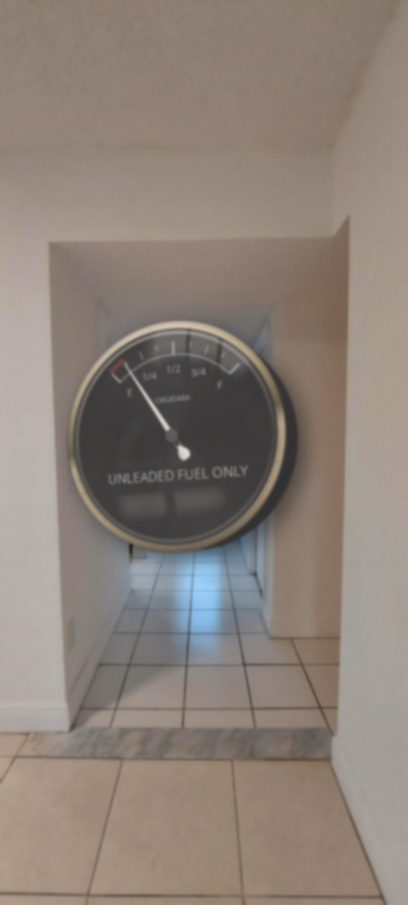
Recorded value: 0.125
